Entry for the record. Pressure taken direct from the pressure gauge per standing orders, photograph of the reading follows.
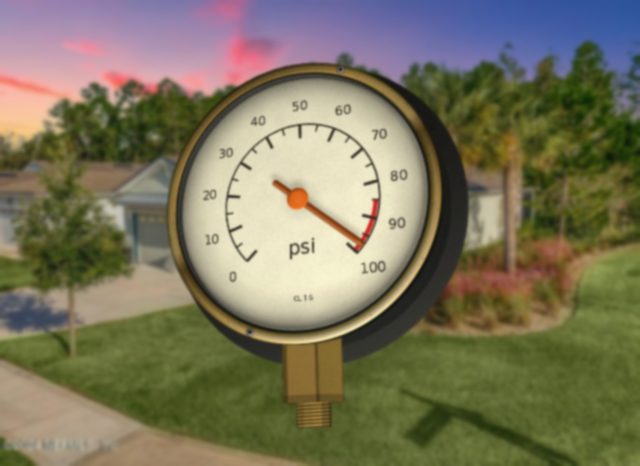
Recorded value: 97.5 psi
